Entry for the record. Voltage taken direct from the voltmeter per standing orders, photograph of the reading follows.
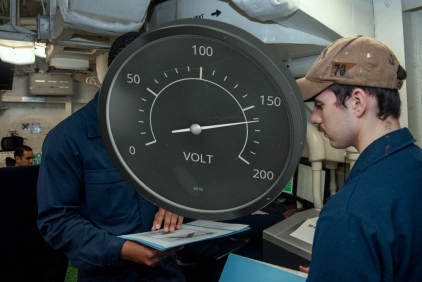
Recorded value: 160 V
